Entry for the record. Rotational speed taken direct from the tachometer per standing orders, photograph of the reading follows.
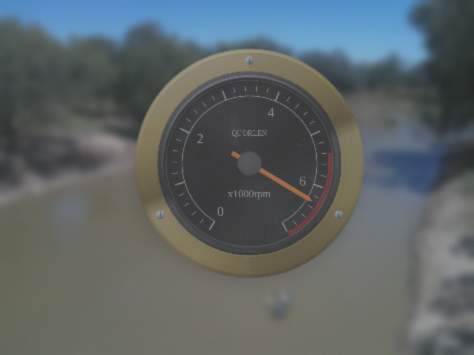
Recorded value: 6300 rpm
